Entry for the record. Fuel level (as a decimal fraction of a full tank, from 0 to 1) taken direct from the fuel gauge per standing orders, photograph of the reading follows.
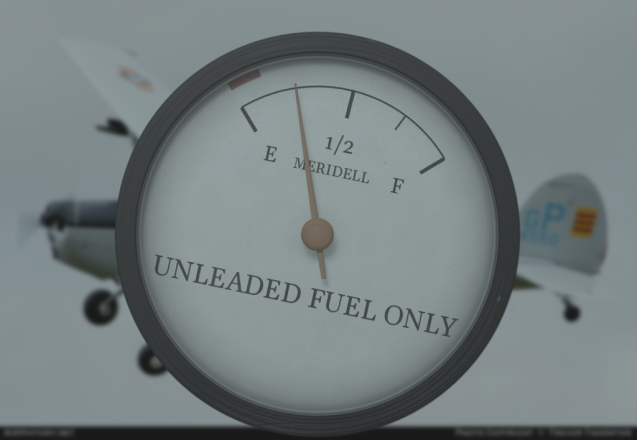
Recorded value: 0.25
